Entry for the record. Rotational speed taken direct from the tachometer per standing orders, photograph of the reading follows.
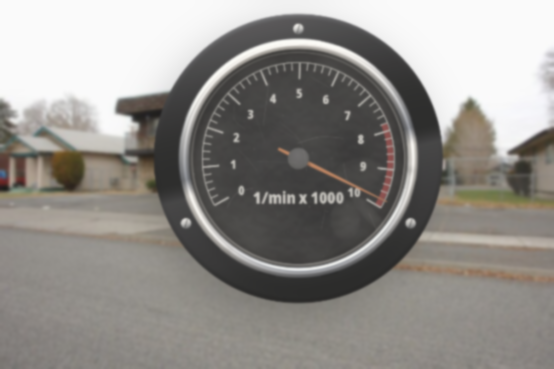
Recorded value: 9800 rpm
